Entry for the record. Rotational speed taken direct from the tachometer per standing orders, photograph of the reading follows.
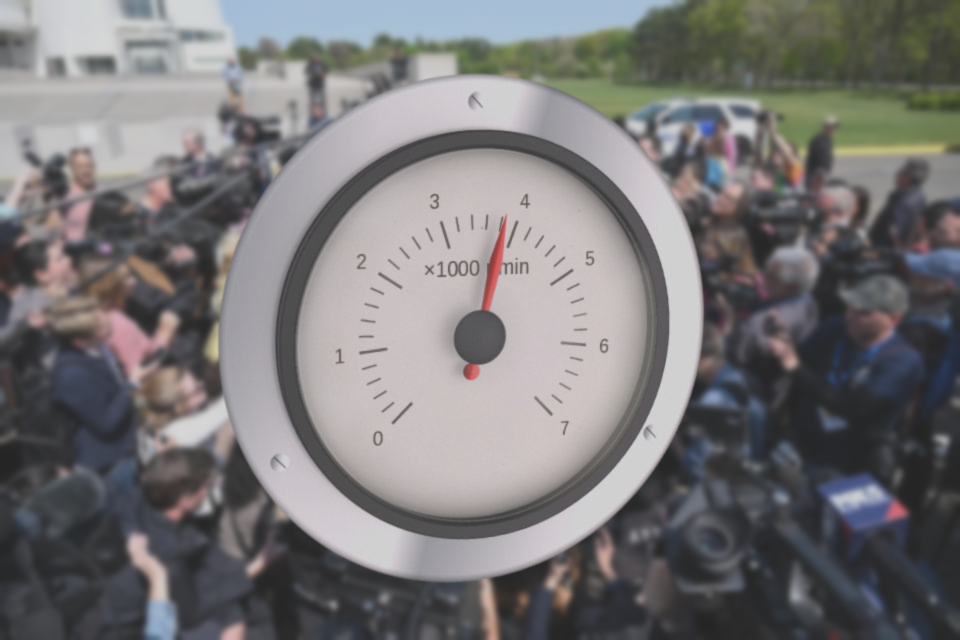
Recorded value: 3800 rpm
